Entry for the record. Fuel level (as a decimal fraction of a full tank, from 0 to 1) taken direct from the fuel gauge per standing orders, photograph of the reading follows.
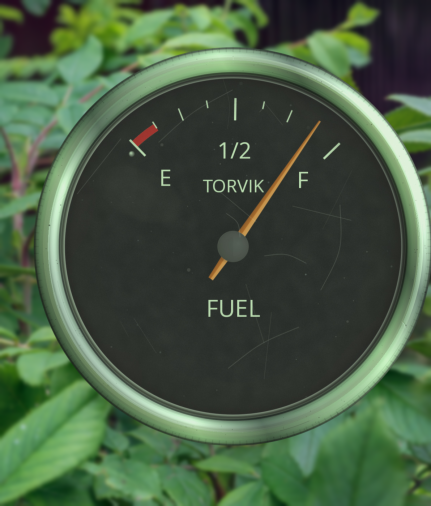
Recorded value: 0.875
